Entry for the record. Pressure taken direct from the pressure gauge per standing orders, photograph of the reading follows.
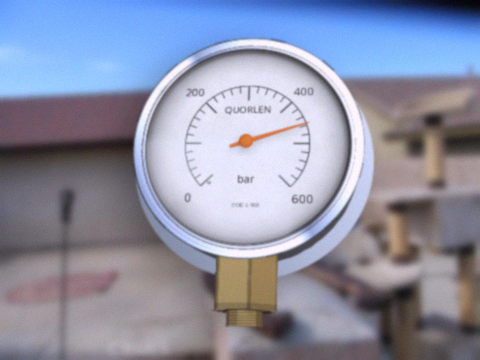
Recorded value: 460 bar
